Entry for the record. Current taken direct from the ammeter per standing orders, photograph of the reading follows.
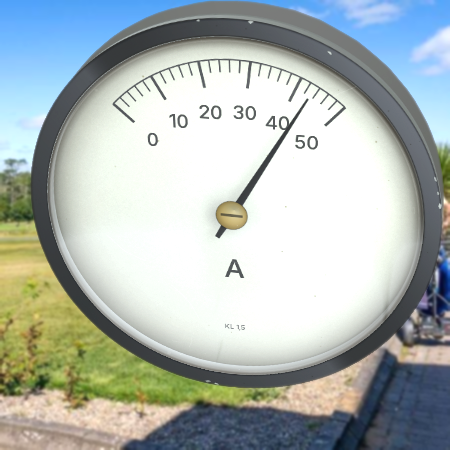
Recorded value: 43 A
